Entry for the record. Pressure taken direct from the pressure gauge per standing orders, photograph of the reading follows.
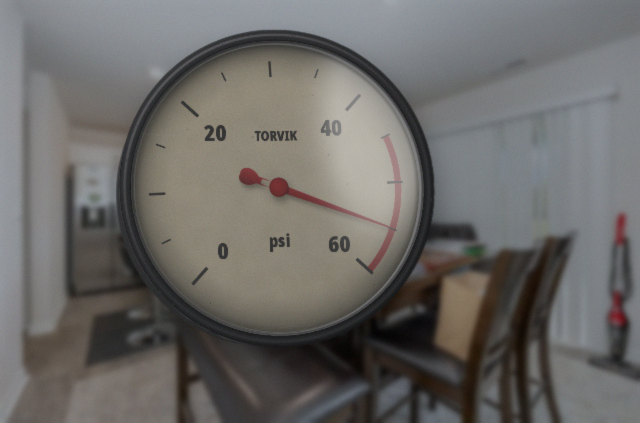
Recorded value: 55 psi
